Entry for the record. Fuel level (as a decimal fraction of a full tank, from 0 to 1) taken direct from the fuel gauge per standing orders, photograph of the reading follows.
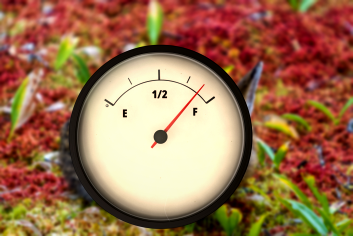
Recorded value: 0.875
